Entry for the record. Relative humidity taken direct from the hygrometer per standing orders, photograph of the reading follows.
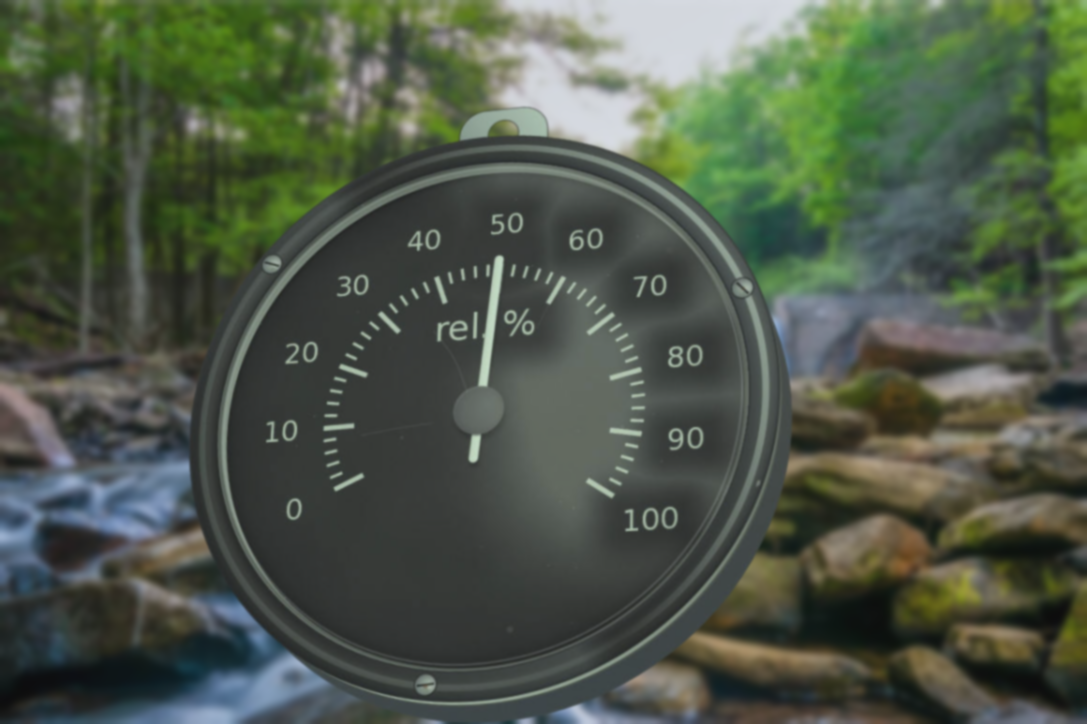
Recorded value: 50 %
